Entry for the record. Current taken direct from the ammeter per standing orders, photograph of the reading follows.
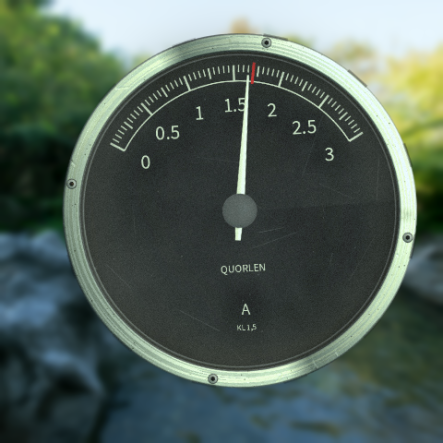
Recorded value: 1.65 A
